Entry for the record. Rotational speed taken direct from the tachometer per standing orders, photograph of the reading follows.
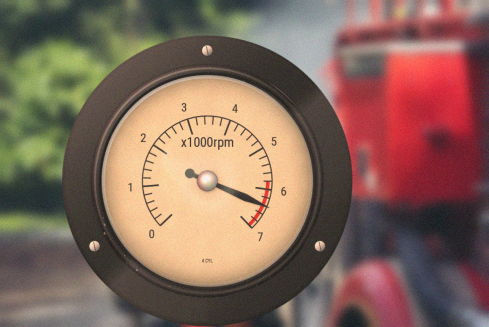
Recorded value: 6400 rpm
